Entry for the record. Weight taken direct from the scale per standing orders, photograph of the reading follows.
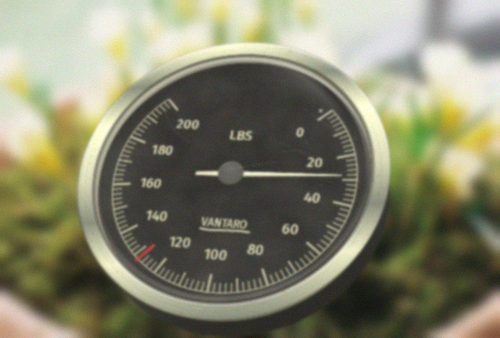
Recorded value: 30 lb
